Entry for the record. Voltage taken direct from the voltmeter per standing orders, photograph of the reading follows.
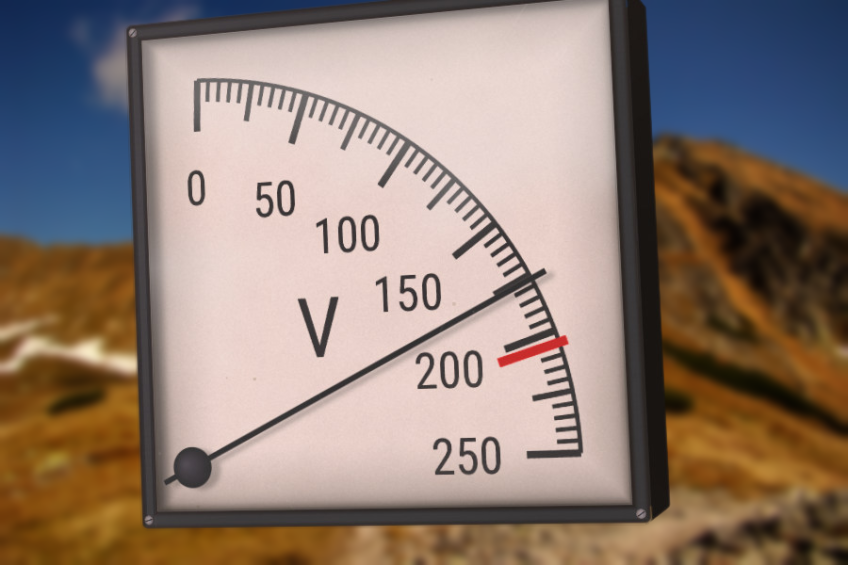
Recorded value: 177.5 V
